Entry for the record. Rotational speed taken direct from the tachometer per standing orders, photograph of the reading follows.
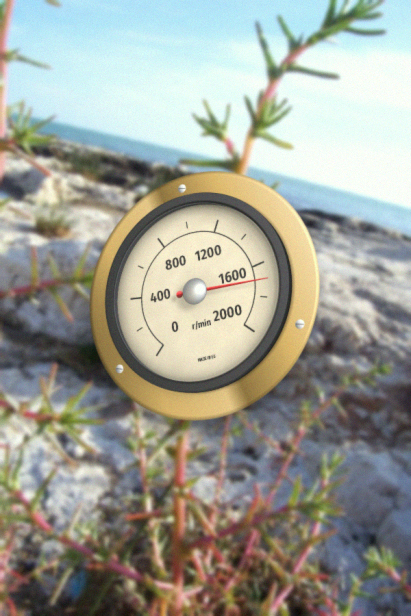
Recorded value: 1700 rpm
